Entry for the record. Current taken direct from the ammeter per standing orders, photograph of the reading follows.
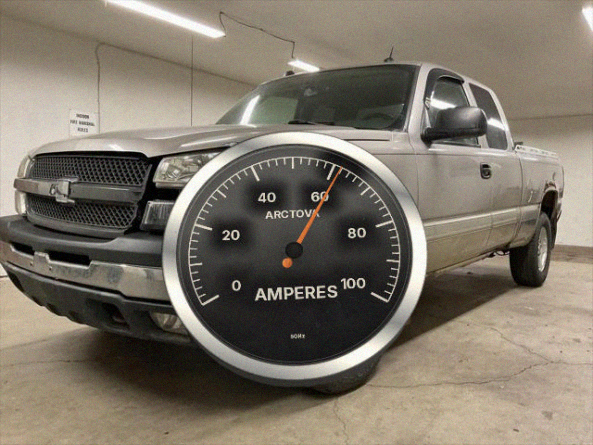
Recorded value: 62 A
